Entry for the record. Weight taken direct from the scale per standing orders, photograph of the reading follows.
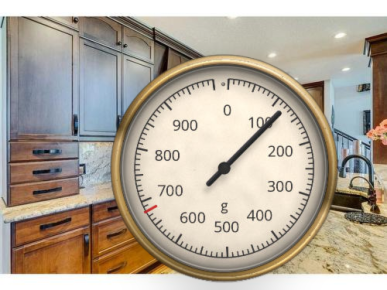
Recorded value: 120 g
